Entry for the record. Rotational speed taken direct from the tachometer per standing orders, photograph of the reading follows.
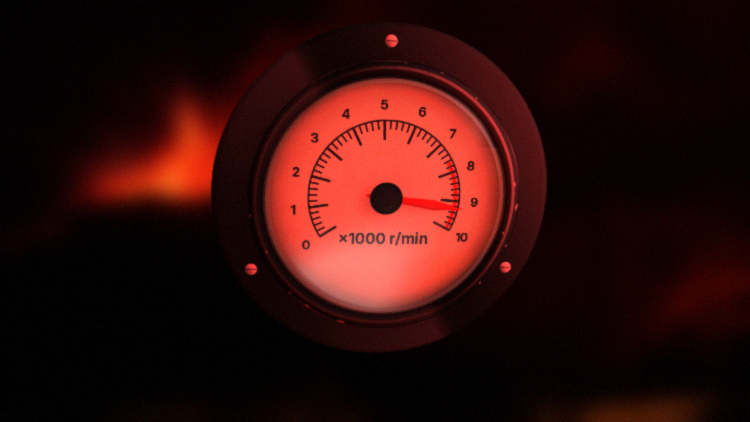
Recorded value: 9200 rpm
